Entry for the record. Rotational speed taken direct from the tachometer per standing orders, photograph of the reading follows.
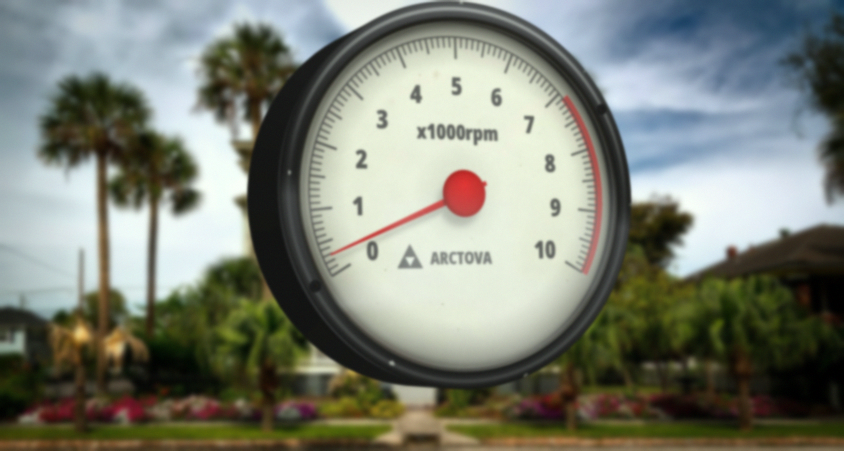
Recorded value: 300 rpm
